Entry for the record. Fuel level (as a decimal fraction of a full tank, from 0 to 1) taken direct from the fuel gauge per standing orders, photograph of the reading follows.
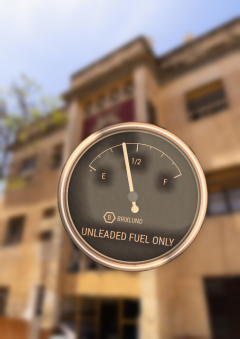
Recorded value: 0.375
